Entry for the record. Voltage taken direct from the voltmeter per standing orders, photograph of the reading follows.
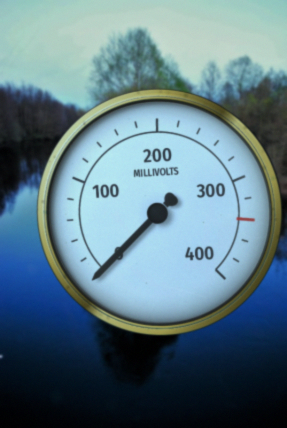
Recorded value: 0 mV
